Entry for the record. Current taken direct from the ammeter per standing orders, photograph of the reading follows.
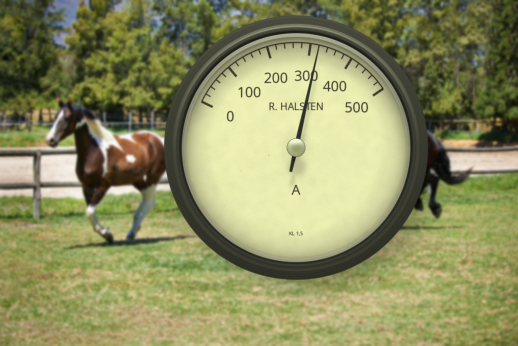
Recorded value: 320 A
